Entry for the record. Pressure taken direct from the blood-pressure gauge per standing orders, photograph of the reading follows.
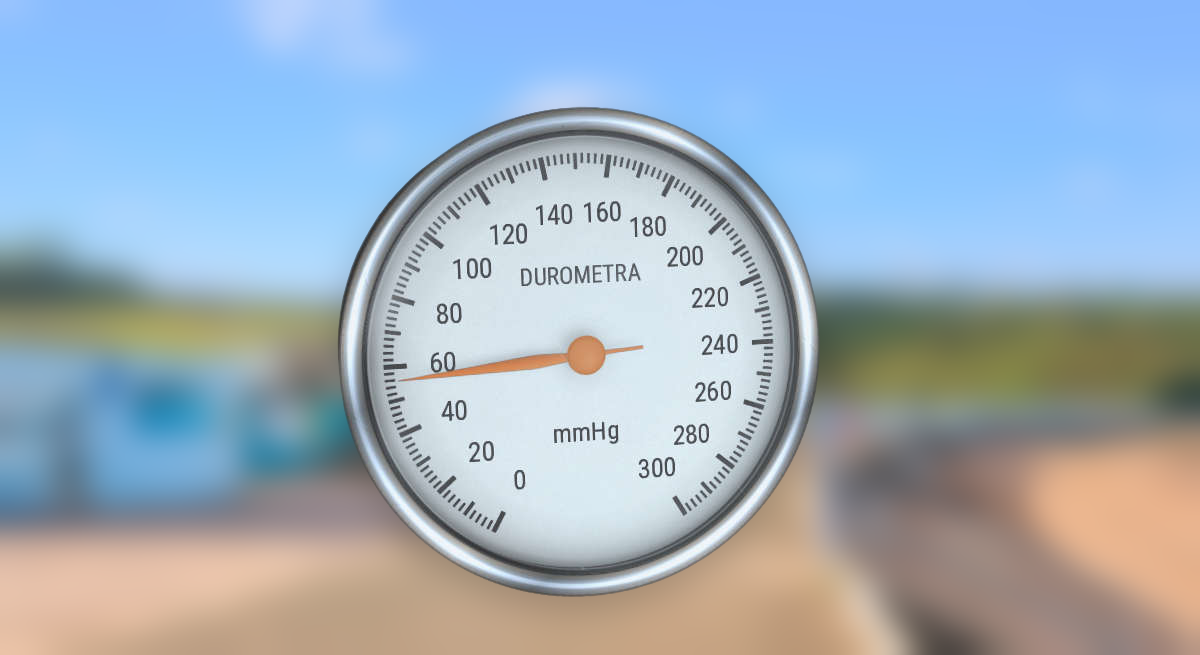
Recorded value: 56 mmHg
